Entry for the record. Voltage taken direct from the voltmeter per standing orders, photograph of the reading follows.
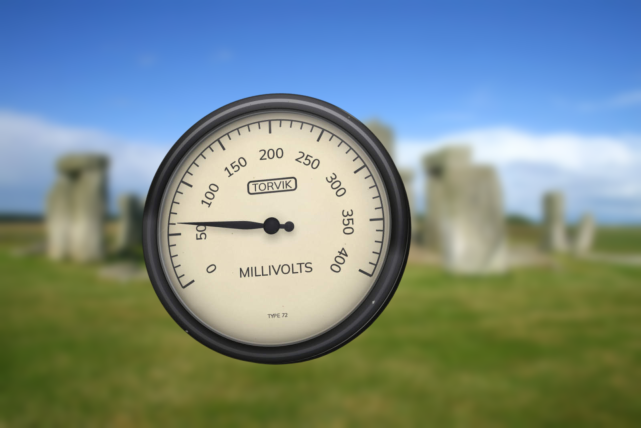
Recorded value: 60 mV
